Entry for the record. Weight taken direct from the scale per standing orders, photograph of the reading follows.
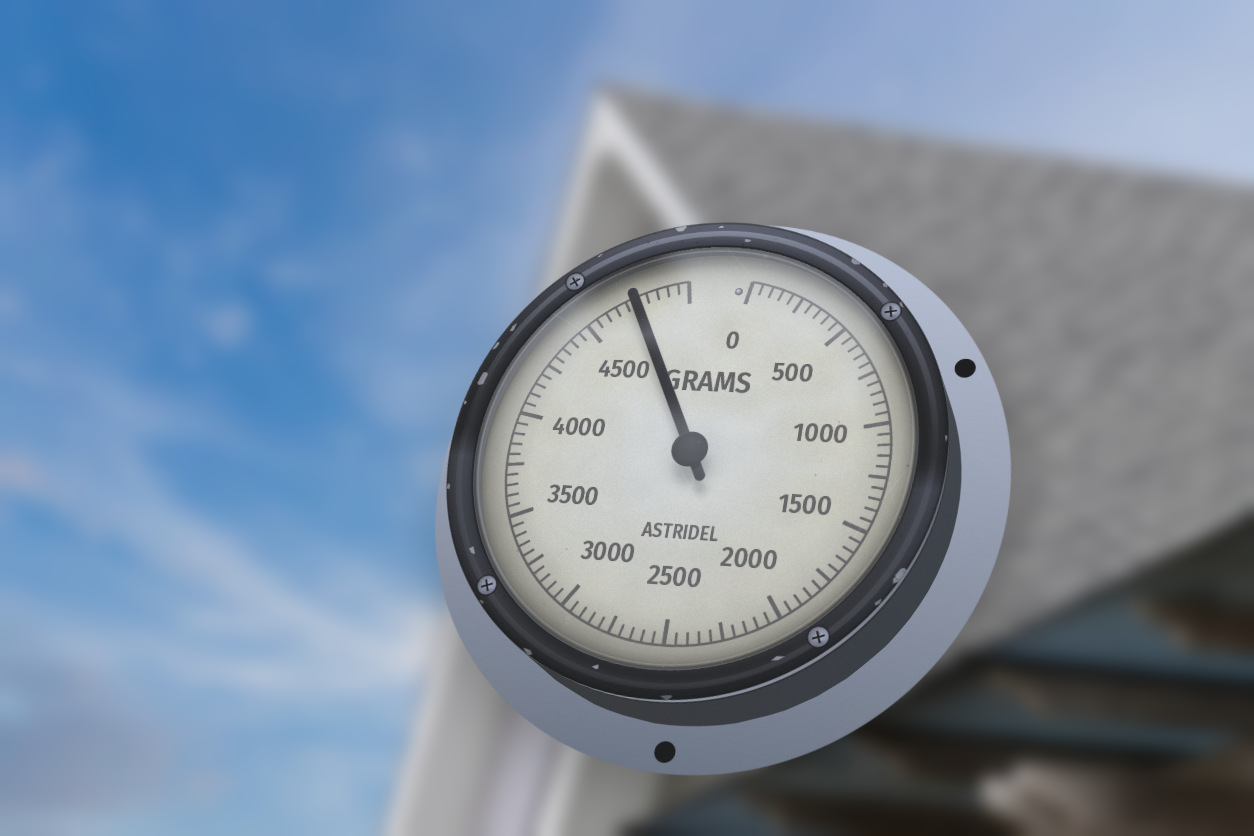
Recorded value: 4750 g
